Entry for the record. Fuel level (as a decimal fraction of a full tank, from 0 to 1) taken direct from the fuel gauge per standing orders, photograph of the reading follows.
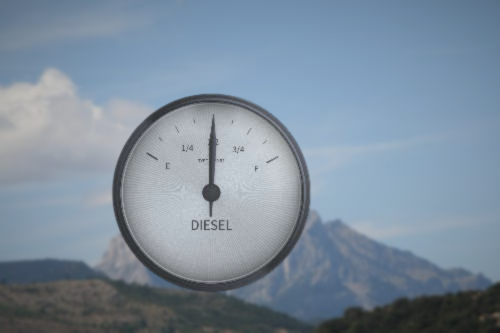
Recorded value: 0.5
